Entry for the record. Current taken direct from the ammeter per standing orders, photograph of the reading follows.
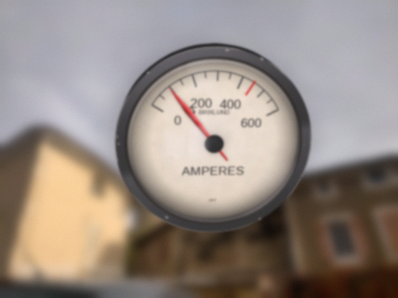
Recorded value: 100 A
